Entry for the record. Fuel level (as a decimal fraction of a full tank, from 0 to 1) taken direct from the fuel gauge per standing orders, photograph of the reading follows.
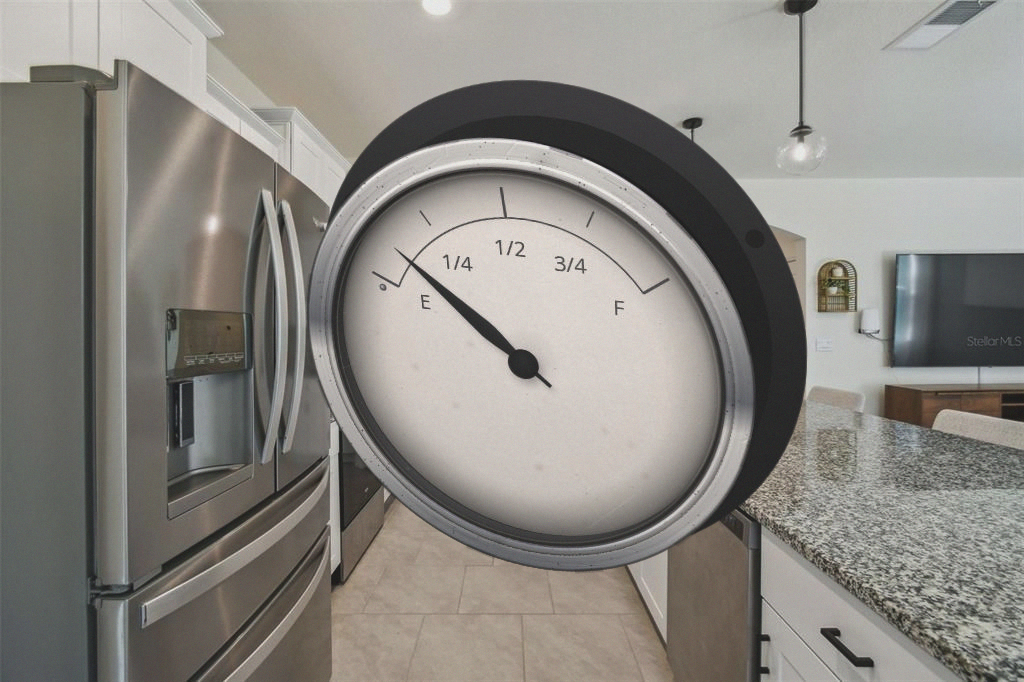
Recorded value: 0.125
